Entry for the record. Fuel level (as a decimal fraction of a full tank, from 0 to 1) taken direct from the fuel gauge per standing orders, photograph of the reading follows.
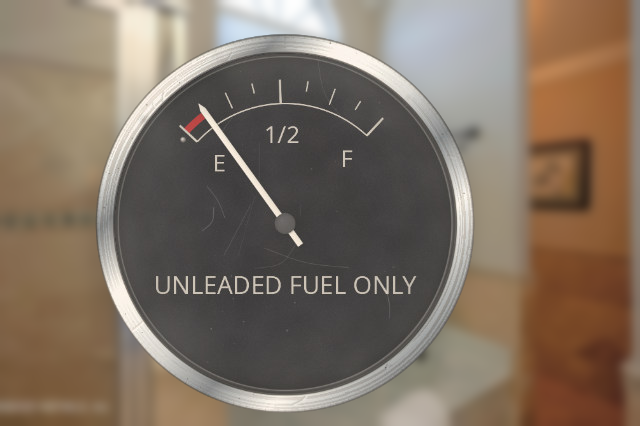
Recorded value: 0.125
